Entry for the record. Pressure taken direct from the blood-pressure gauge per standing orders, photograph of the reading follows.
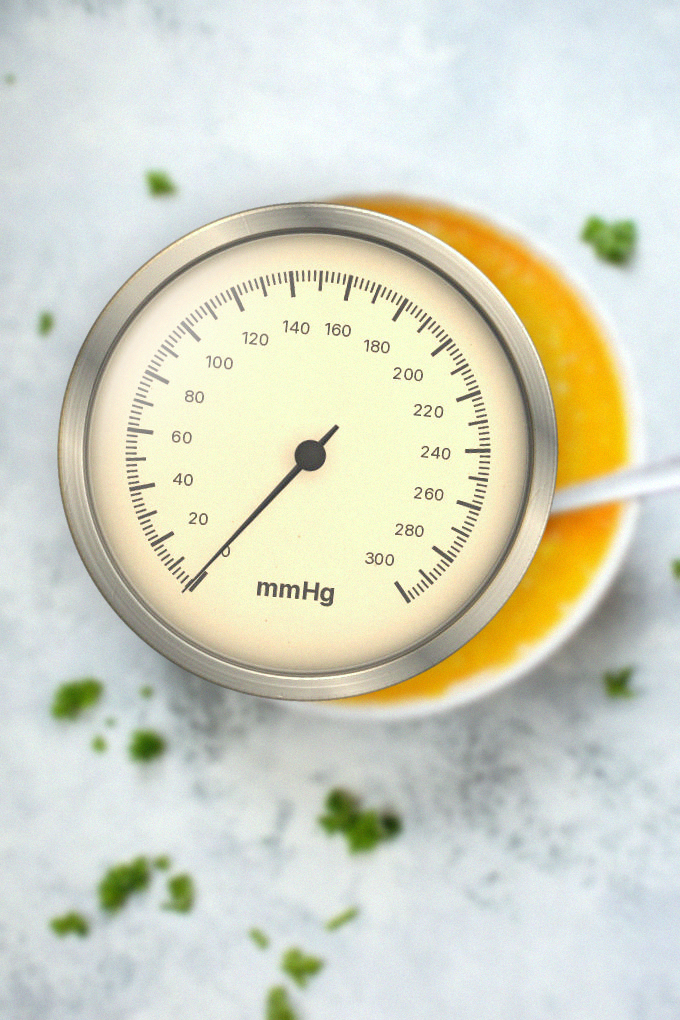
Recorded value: 2 mmHg
